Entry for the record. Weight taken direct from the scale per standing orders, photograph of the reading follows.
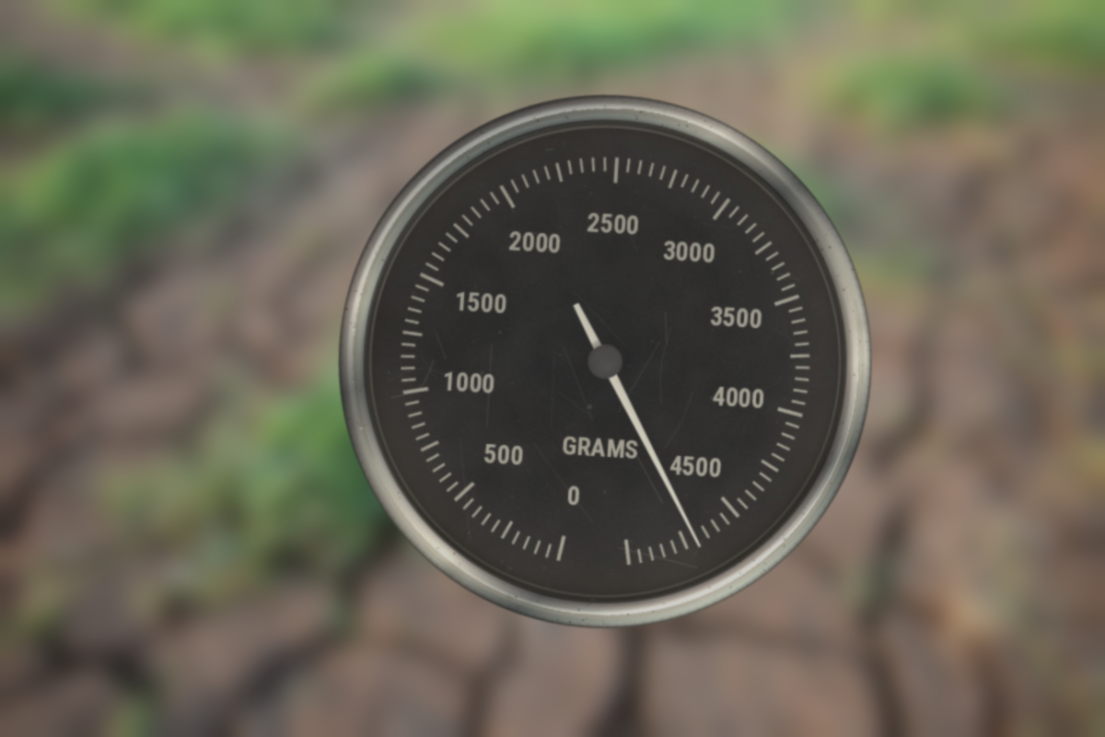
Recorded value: 4700 g
